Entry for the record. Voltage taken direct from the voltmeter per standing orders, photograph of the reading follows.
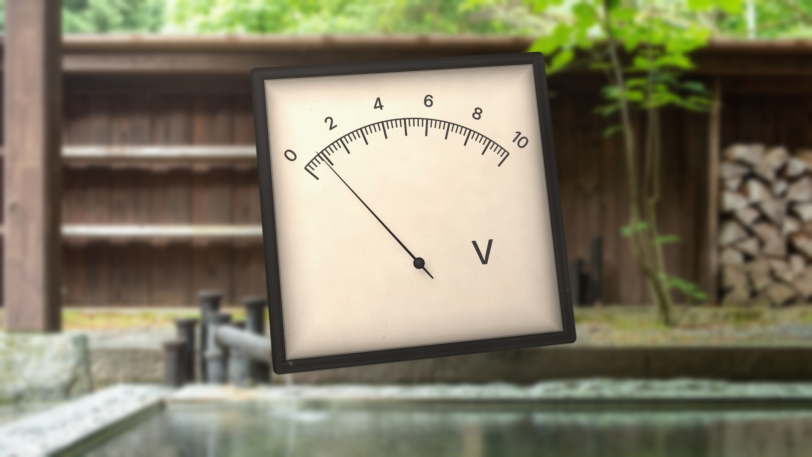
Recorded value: 0.8 V
